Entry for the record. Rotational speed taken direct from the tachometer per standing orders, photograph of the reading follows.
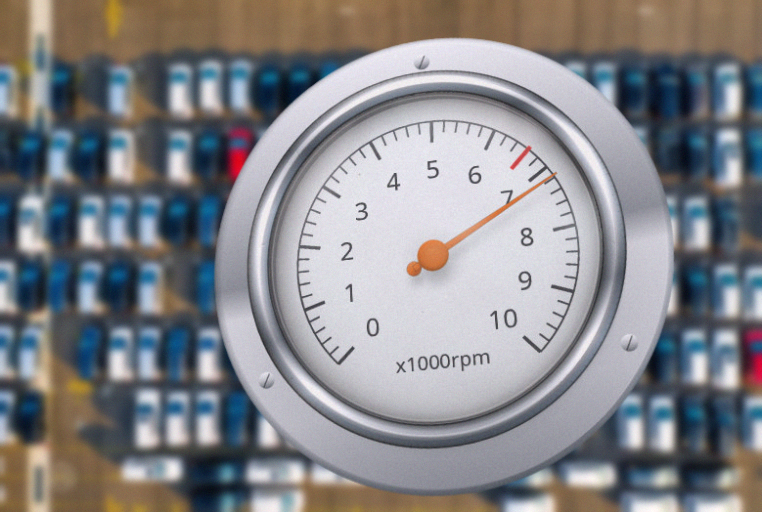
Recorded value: 7200 rpm
